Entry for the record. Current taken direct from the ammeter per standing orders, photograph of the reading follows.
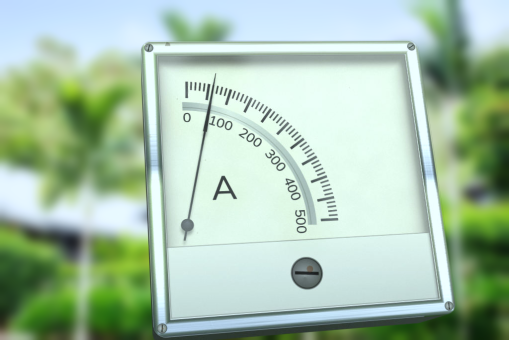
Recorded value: 60 A
